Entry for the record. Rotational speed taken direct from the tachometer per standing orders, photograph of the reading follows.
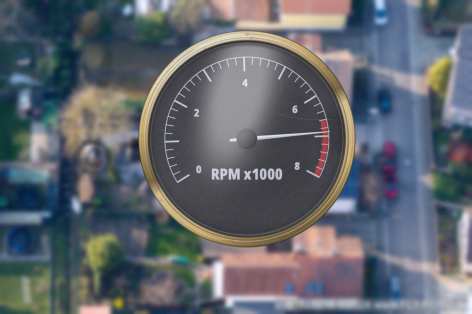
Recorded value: 6900 rpm
